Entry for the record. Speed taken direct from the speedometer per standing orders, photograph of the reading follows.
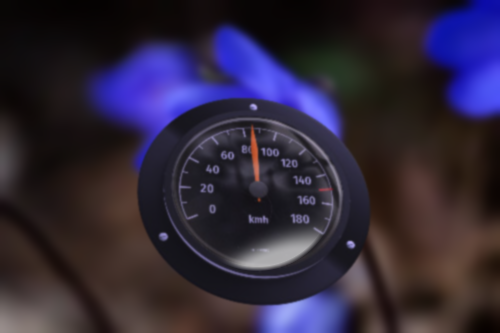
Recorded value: 85 km/h
